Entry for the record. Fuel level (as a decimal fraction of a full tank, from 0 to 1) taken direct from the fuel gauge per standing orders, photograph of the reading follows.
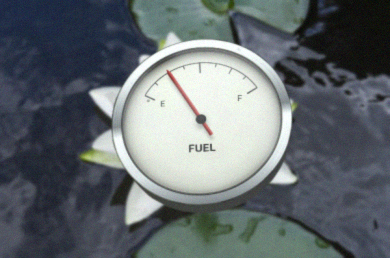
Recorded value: 0.25
